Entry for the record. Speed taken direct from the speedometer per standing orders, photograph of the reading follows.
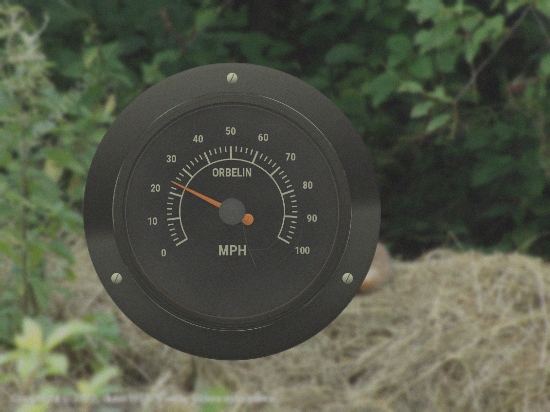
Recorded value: 24 mph
